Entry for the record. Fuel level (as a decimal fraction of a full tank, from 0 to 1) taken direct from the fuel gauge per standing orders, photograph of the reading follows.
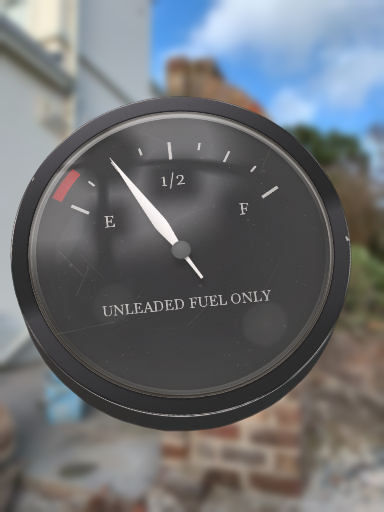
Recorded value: 0.25
